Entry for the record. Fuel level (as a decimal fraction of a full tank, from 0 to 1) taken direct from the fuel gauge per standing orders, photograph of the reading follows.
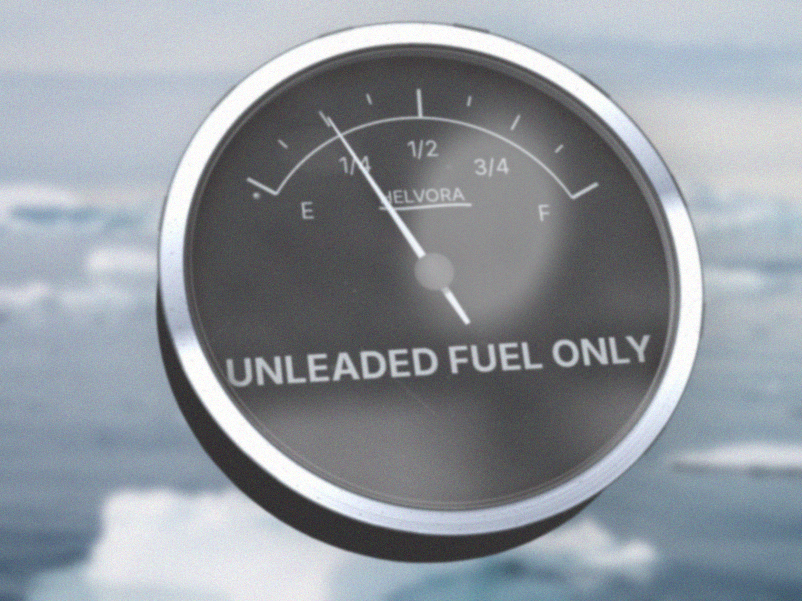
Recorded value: 0.25
